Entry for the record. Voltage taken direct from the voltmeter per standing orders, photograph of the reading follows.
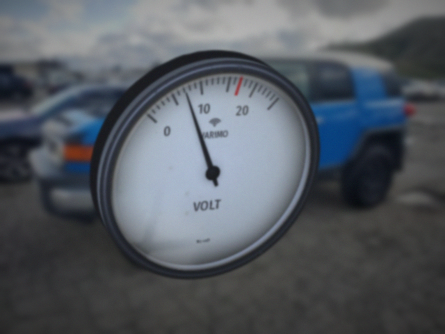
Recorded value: 7 V
